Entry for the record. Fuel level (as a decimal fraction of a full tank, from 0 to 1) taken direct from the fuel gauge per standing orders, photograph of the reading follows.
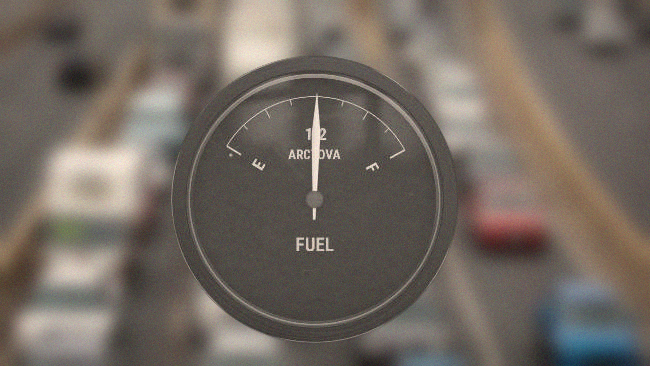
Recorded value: 0.5
